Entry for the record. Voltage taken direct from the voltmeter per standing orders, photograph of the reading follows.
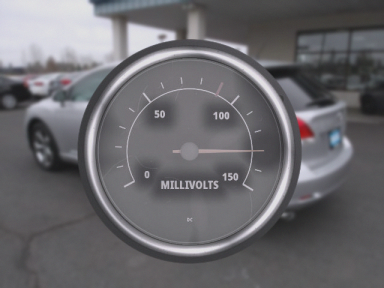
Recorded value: 130 mV
